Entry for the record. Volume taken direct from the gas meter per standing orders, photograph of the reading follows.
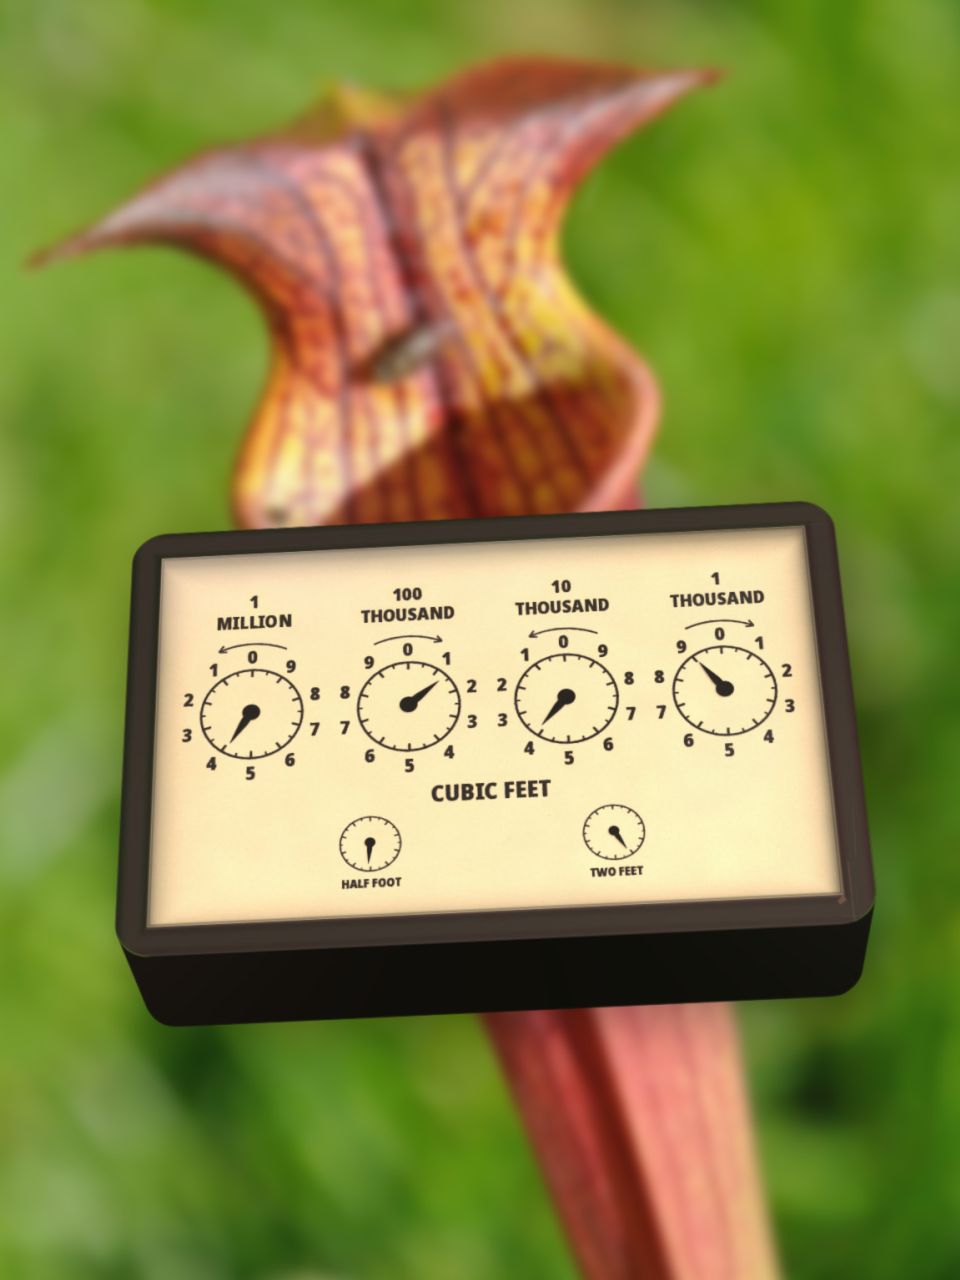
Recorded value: 413900 ft³
